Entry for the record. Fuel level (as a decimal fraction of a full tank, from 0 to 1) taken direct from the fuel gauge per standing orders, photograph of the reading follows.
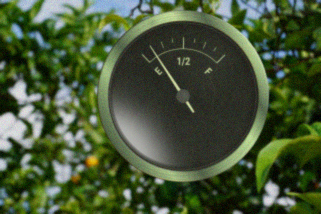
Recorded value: 0.125
